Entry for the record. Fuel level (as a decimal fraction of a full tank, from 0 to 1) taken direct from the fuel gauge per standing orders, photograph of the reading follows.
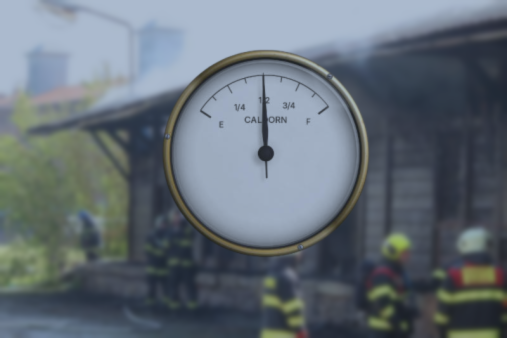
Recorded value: 0.5
